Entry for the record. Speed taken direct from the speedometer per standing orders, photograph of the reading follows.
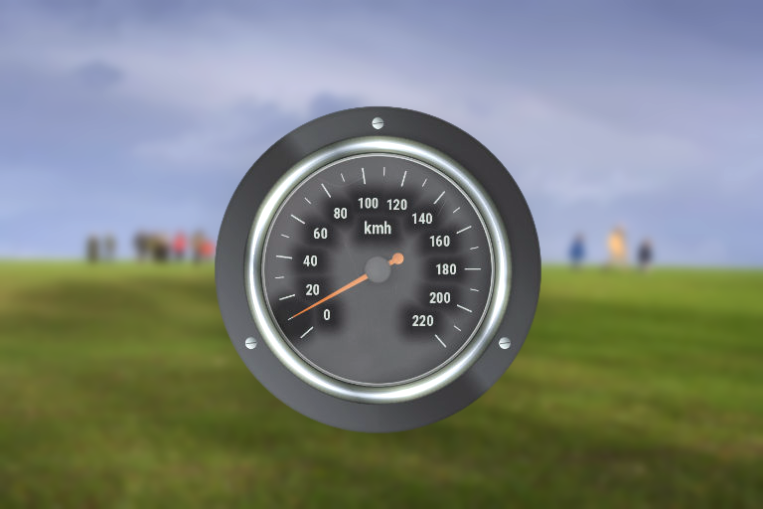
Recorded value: 10 km/h
